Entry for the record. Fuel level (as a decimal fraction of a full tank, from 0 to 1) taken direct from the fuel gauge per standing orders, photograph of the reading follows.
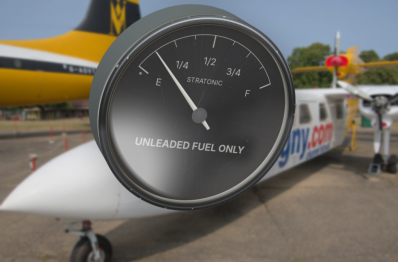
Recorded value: 0.125
